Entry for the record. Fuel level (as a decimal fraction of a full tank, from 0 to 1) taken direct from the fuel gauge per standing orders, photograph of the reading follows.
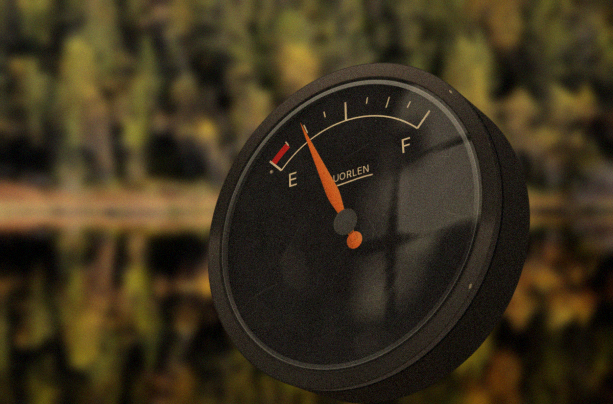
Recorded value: 0.25
